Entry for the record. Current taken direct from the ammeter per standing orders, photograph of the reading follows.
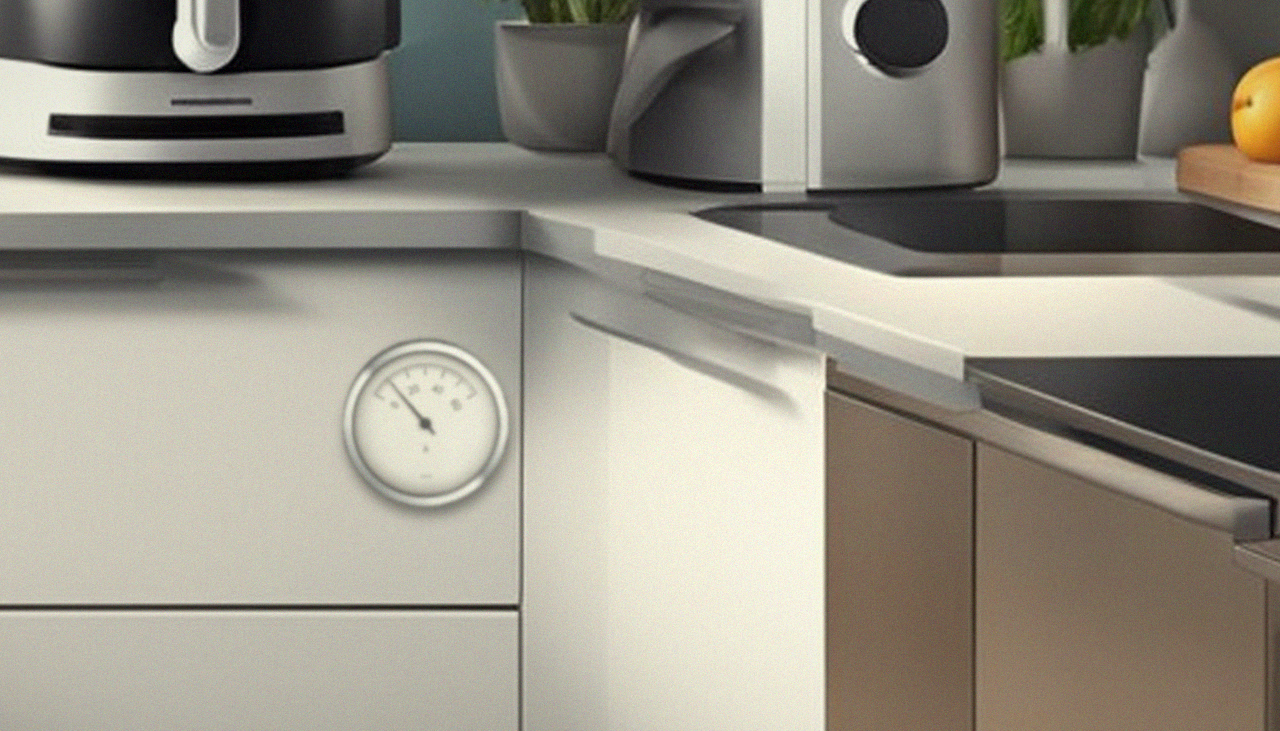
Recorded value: 10 A
